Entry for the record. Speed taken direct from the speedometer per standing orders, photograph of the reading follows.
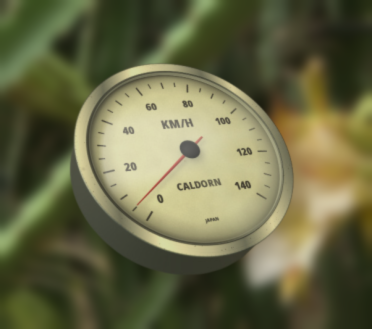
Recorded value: 5 km/h
